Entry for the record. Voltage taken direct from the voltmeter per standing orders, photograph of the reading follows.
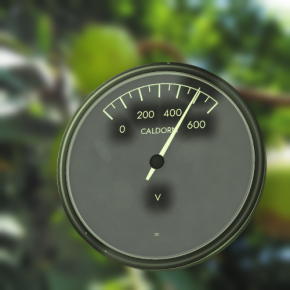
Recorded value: 500 V
